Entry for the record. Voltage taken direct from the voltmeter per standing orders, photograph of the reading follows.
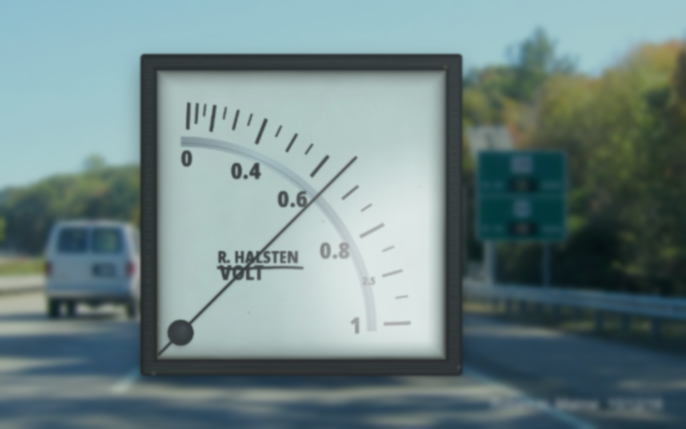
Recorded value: 0.65 V
